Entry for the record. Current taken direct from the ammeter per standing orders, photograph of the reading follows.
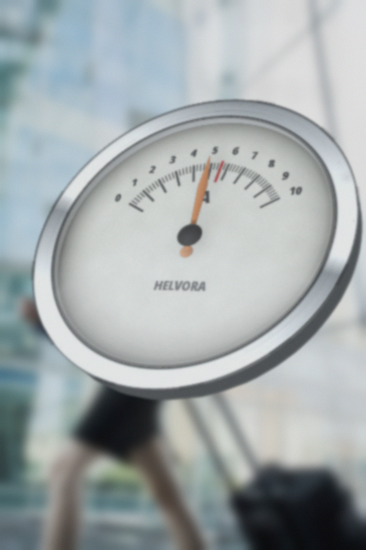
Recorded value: 5 A
